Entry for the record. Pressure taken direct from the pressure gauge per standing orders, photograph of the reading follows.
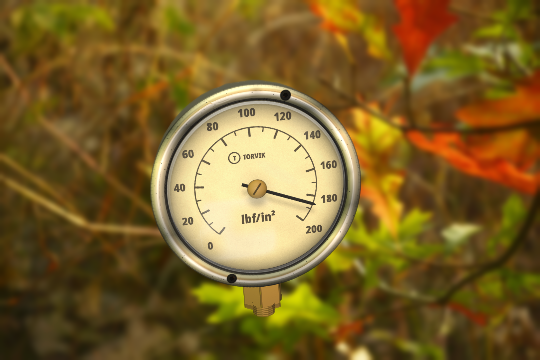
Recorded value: 185 psi
